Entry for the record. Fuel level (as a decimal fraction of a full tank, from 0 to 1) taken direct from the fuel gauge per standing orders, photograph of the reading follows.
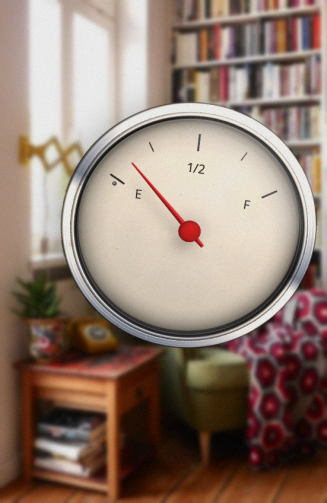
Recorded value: 0.125
